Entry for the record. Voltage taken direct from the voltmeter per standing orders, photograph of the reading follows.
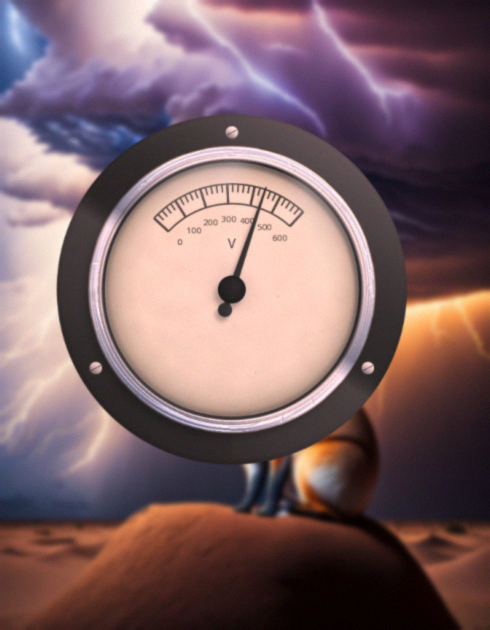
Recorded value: 440 V
